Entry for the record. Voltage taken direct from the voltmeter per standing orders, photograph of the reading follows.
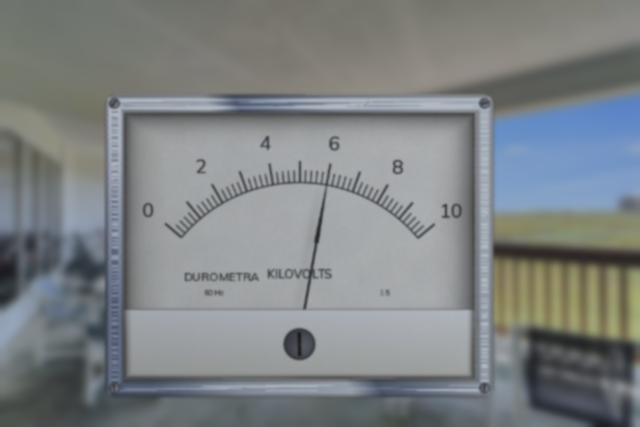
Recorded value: 6 kV
